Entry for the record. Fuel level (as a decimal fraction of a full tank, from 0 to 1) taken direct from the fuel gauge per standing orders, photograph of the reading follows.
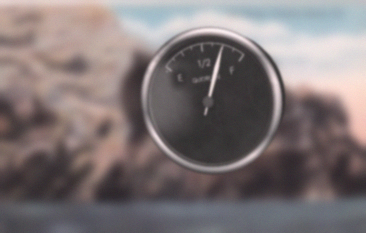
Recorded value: 0.75
